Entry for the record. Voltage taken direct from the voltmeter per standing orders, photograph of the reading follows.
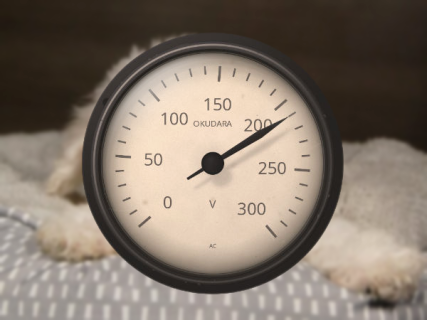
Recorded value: 210 V
